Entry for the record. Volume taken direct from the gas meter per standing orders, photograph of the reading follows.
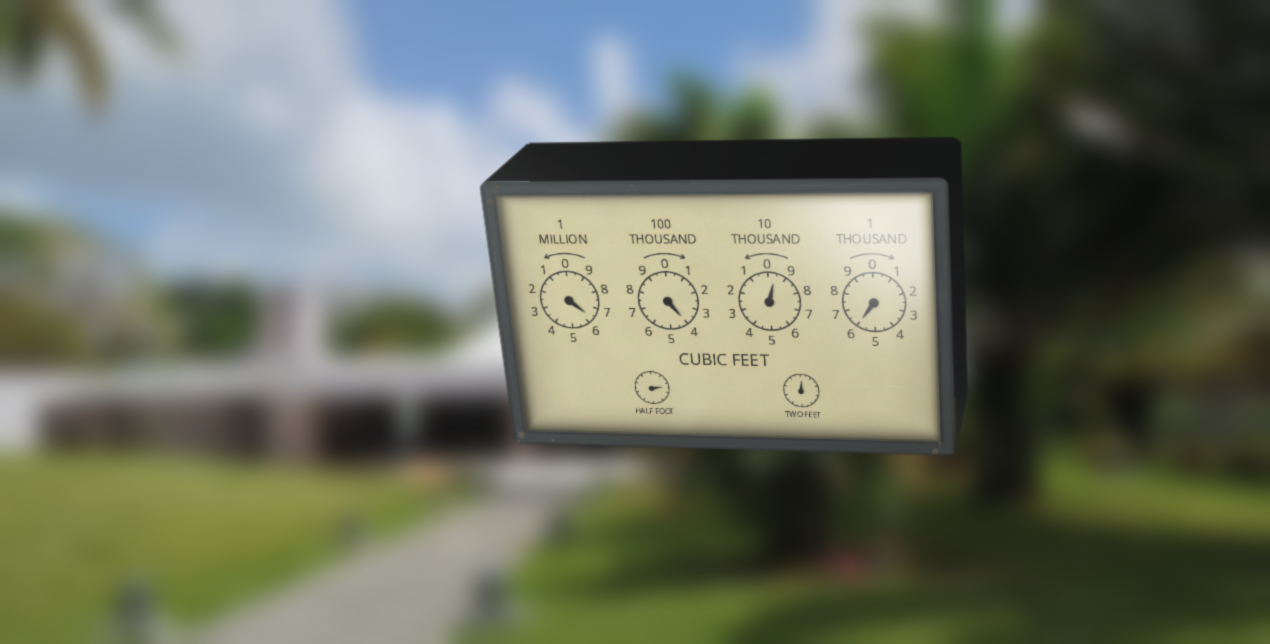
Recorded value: 639600 ft³
